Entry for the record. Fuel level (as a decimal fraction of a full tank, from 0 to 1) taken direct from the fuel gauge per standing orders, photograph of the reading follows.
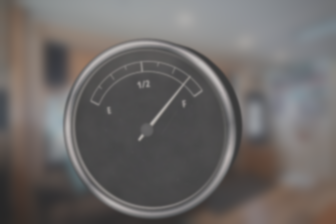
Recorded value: 0.875
